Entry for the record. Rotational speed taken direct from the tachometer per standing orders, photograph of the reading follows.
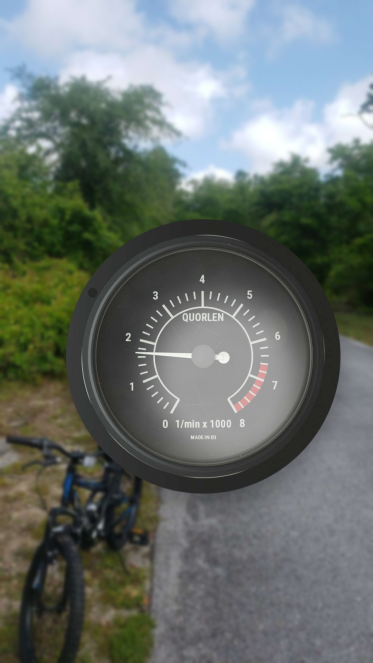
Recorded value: 1700 rpm
